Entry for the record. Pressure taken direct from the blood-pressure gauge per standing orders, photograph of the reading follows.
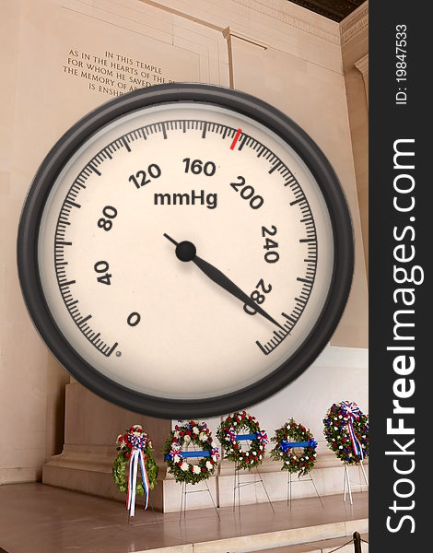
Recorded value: 286 mmHg
